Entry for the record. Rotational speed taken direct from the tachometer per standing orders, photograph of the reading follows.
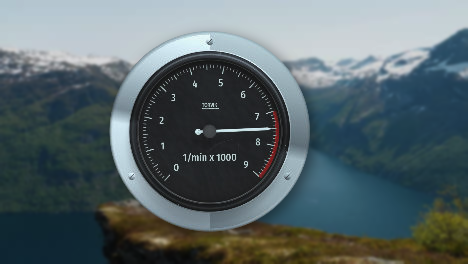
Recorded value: 7500 rpm
